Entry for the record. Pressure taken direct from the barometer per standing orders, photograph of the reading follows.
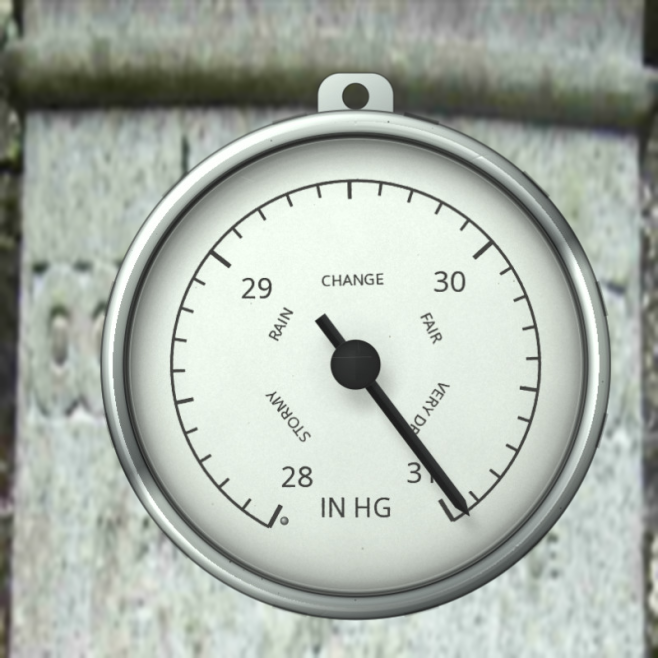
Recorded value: 30.95 inHg
